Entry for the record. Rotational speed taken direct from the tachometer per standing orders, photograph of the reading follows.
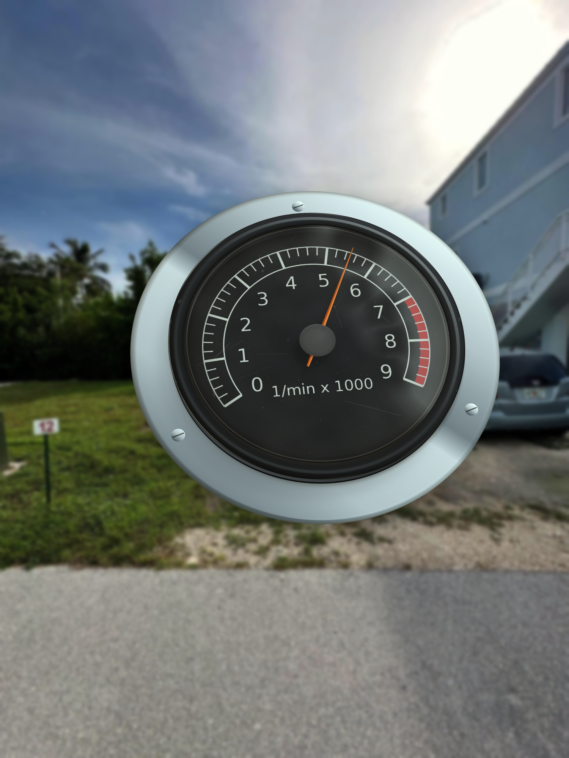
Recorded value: 5500 rpm
